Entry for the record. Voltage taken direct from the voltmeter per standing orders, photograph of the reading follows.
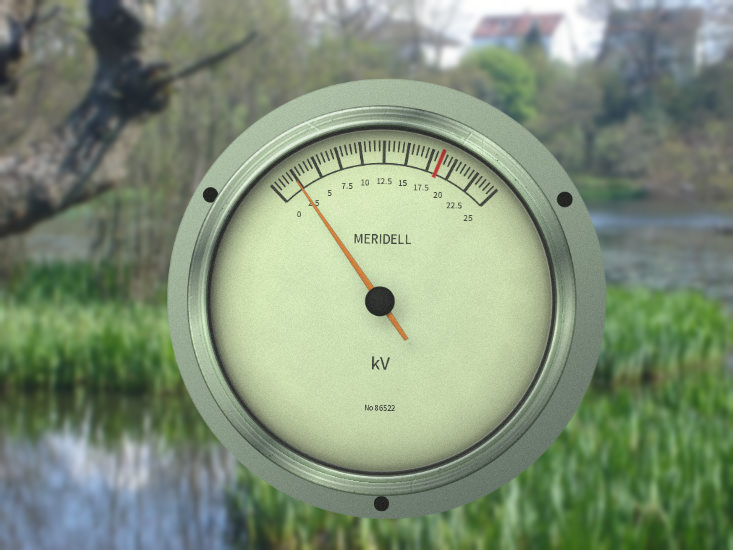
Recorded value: 2.5 kV
